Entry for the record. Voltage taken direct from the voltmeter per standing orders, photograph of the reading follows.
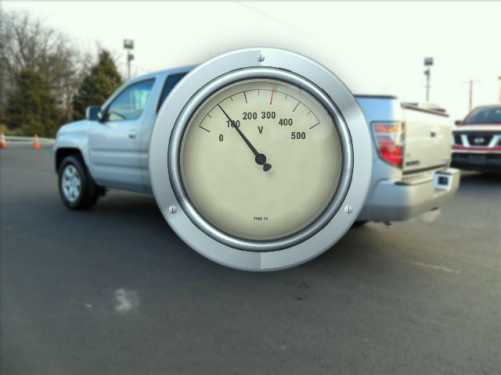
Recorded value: 100 V
